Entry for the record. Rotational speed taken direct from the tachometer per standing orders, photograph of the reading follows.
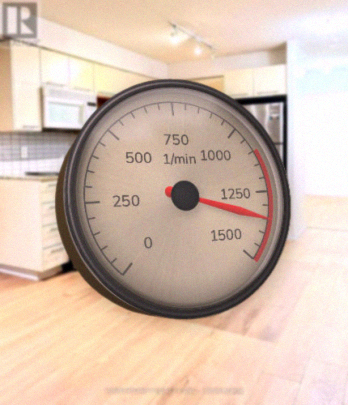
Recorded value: 1350 rpm
